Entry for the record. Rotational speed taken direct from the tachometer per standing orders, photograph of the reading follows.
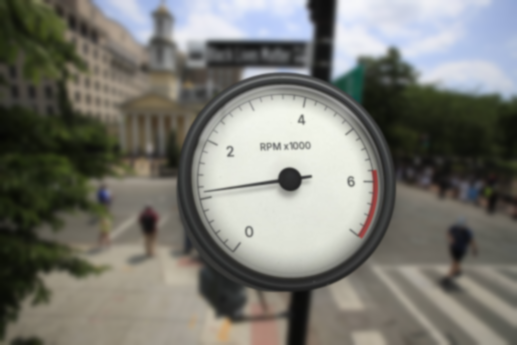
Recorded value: 1100 rpm
